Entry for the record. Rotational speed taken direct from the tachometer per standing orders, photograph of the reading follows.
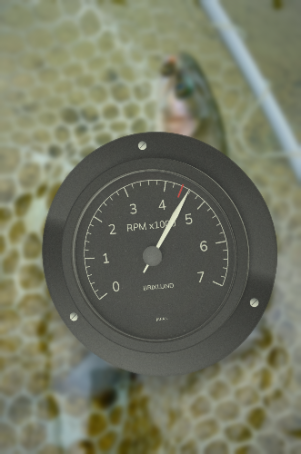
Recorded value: 4600 rpm
